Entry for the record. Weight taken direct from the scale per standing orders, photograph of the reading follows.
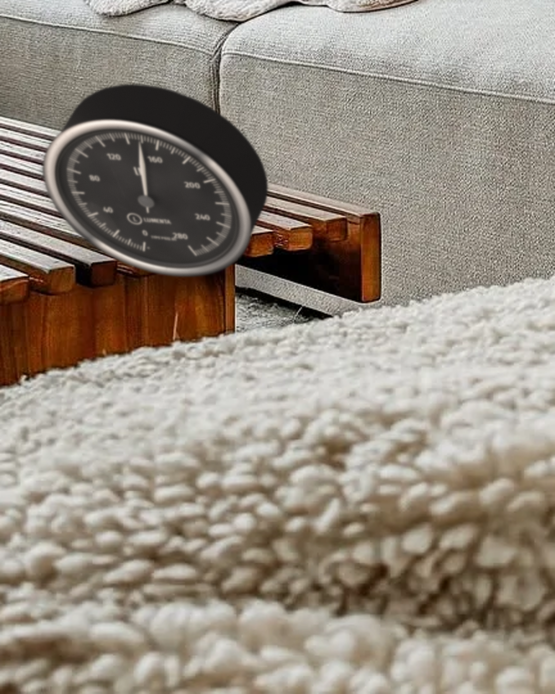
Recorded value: 150 lb
